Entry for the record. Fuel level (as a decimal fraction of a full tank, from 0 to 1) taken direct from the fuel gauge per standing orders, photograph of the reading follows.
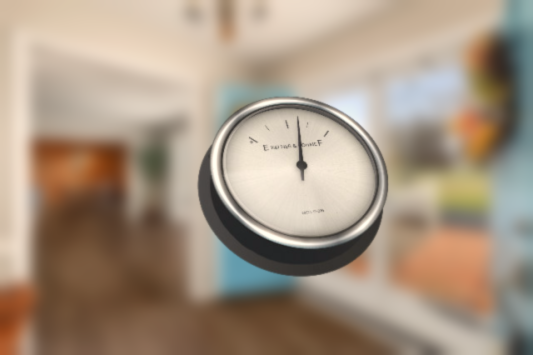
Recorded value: 0.625
